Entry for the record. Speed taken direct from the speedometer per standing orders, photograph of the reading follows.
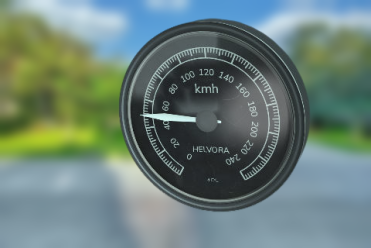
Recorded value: 50 km/h
